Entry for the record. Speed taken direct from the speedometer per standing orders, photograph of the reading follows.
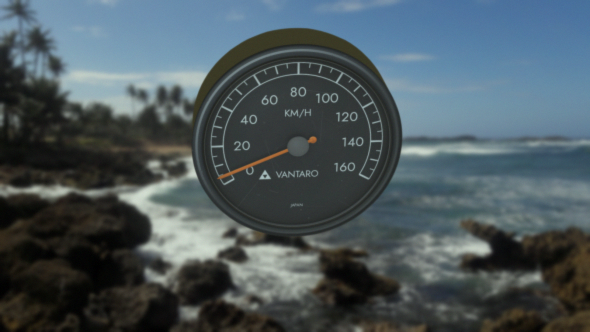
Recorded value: 5 km/h
